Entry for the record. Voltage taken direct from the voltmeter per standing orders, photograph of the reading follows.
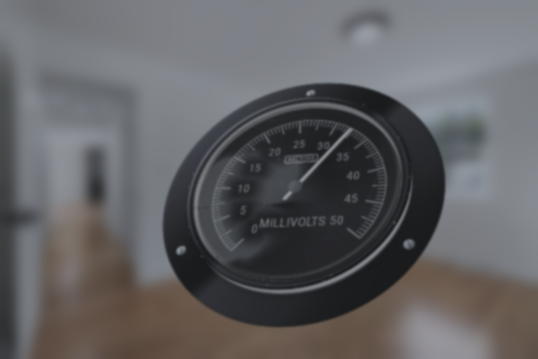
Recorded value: 32.5 mV
